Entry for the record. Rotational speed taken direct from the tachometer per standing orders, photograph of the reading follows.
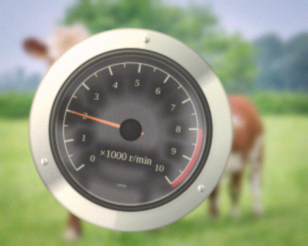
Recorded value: 2000 rpm
